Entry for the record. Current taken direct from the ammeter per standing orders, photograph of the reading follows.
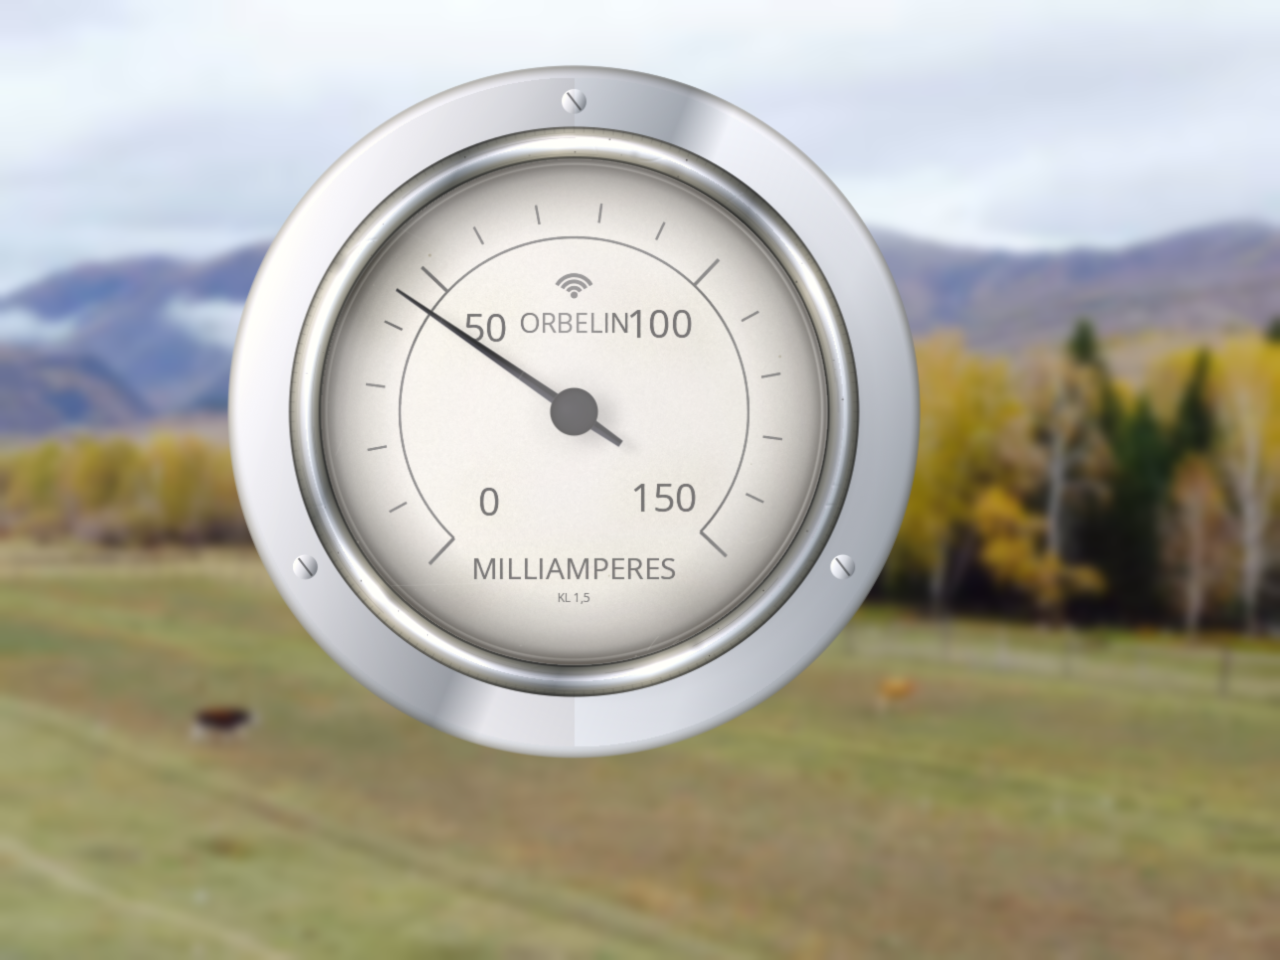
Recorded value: 45 mA
